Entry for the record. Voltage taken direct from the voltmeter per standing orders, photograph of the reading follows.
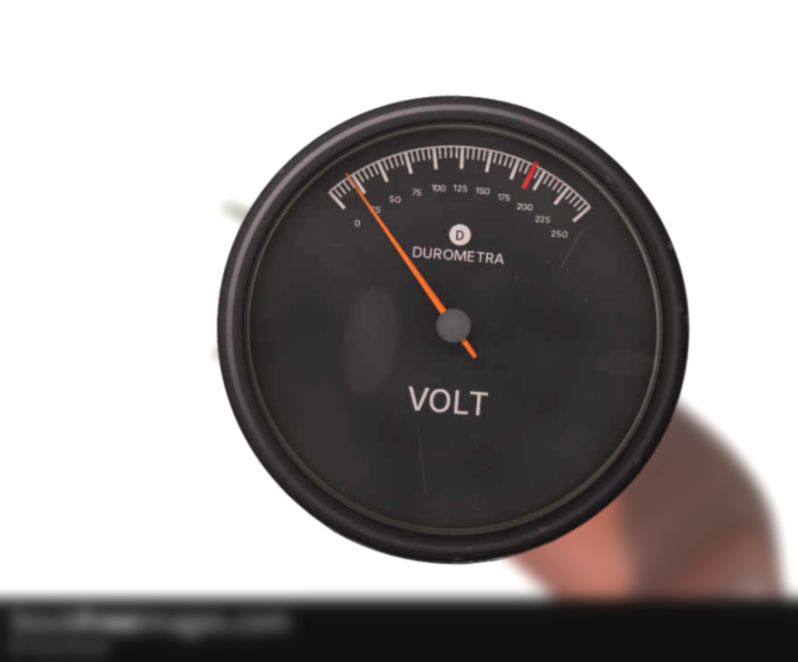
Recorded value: 20 V
